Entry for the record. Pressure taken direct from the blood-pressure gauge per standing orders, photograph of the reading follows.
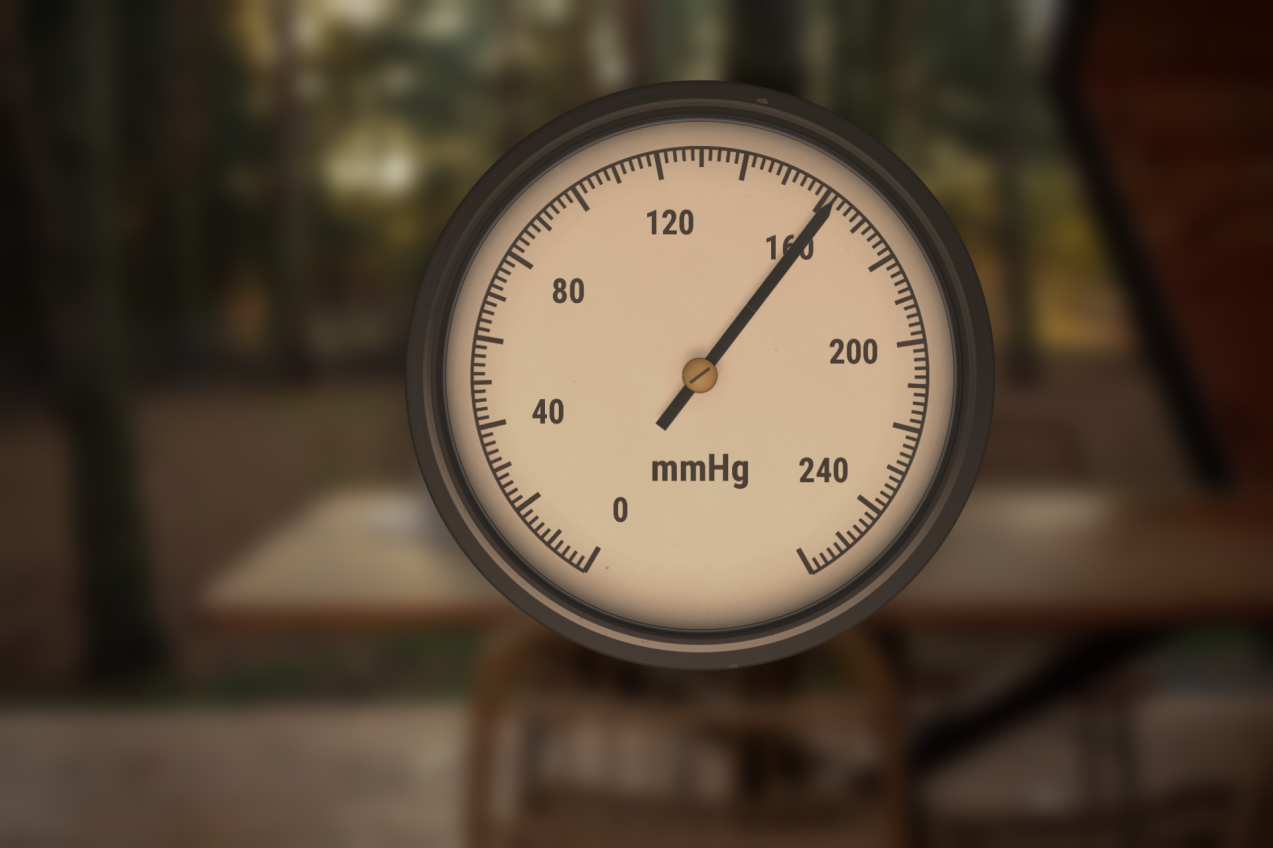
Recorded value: 162 mmHg
